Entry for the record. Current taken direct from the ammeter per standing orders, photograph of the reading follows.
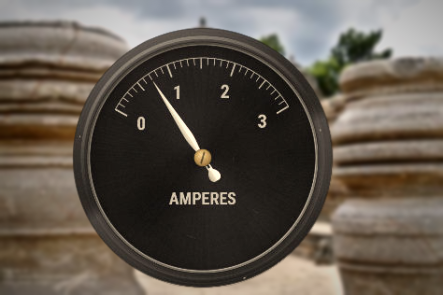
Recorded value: 0.7 A
